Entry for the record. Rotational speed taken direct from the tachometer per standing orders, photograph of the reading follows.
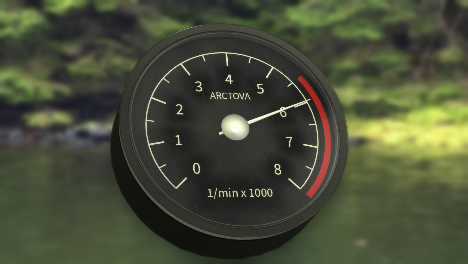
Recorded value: 6000 rpm
